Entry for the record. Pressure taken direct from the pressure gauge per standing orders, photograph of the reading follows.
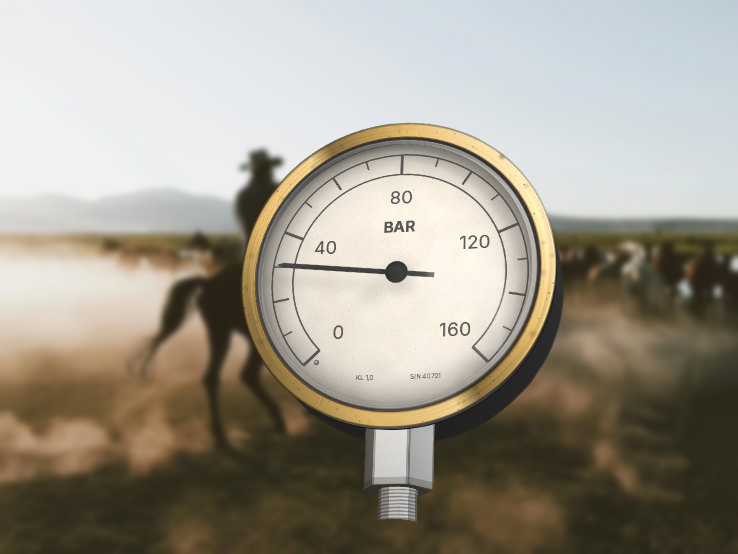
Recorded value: 30 bar
